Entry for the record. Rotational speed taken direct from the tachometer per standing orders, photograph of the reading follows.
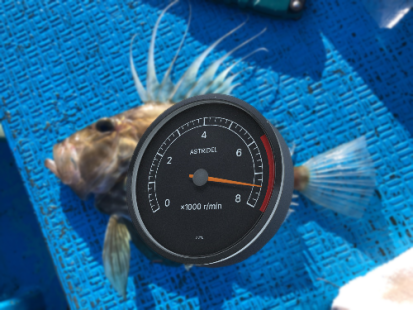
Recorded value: 7400 rpm
